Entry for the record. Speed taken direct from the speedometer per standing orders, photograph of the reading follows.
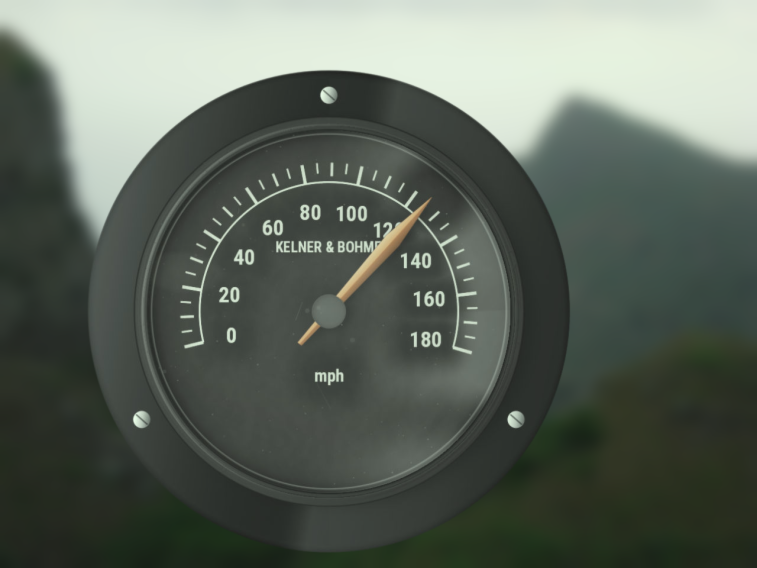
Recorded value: 125 mph
